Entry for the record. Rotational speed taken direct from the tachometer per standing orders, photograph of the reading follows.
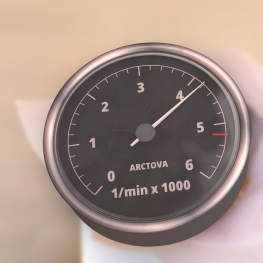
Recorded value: 4200 rpm
